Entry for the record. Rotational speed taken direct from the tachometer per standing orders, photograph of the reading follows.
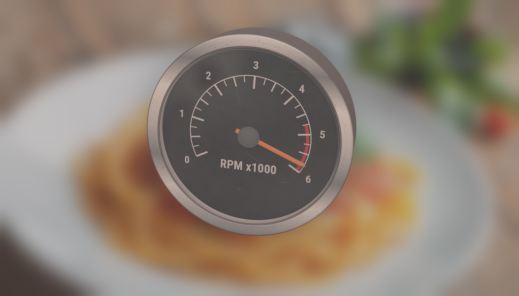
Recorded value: 5750 rpm
